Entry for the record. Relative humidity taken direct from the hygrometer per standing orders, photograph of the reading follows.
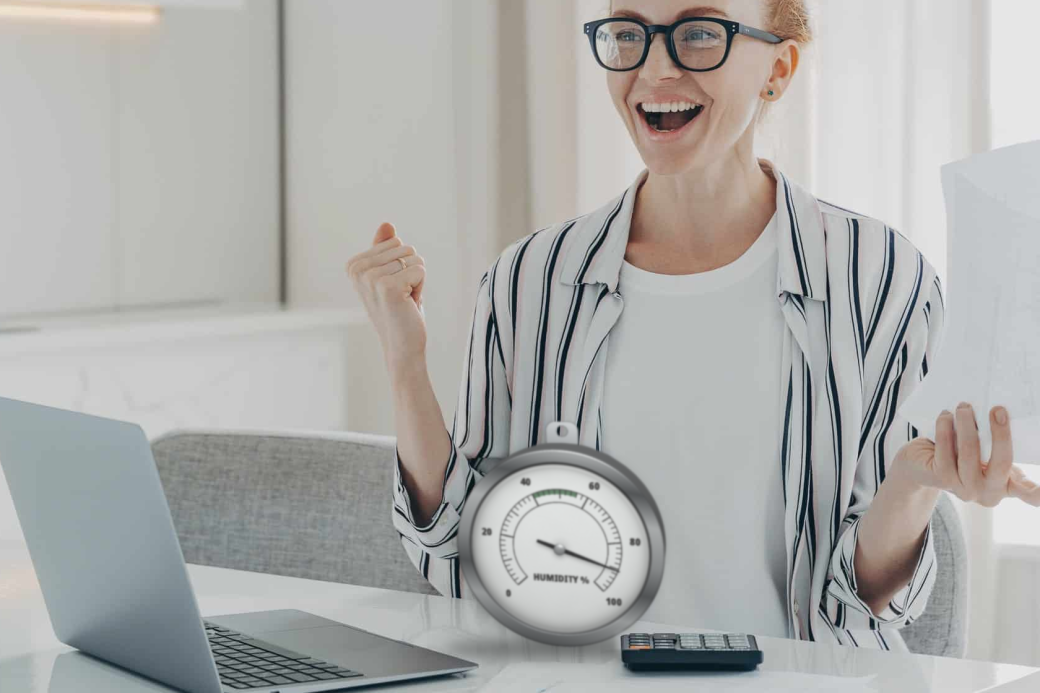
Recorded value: 90 %
